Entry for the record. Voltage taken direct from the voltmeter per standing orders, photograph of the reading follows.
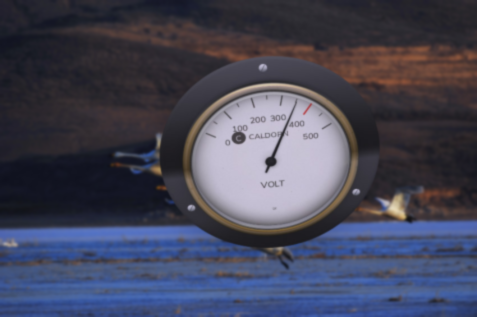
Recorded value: 350 V
